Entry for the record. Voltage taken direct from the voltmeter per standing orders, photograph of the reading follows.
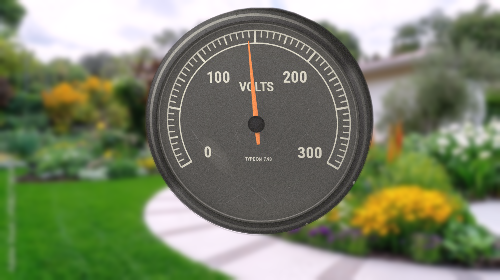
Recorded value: 145 V
